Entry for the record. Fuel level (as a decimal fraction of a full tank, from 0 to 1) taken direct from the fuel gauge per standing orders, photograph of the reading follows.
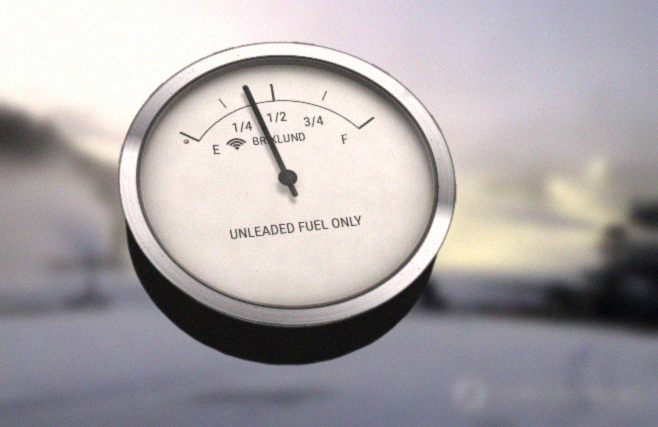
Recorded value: 0.375
